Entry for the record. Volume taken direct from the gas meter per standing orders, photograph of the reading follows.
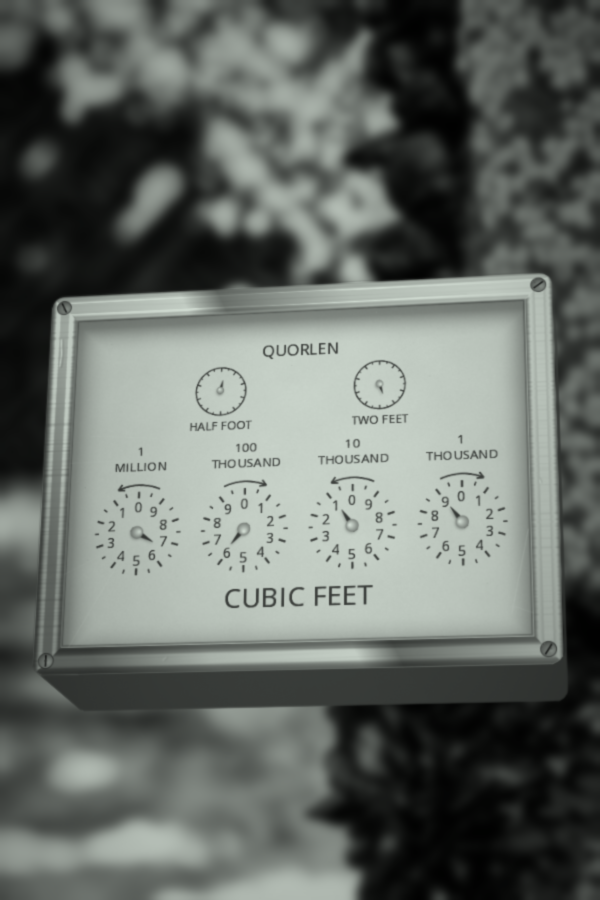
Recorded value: 660900 ft³
